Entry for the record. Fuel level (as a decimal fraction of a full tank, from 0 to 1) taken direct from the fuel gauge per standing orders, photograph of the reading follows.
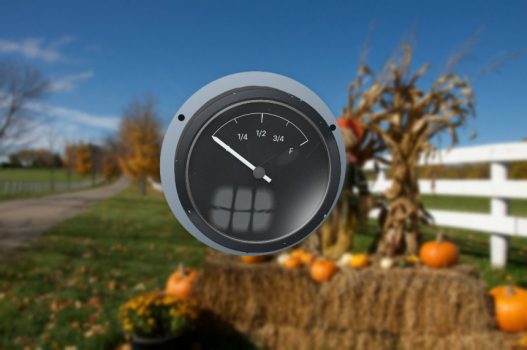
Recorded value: 0
